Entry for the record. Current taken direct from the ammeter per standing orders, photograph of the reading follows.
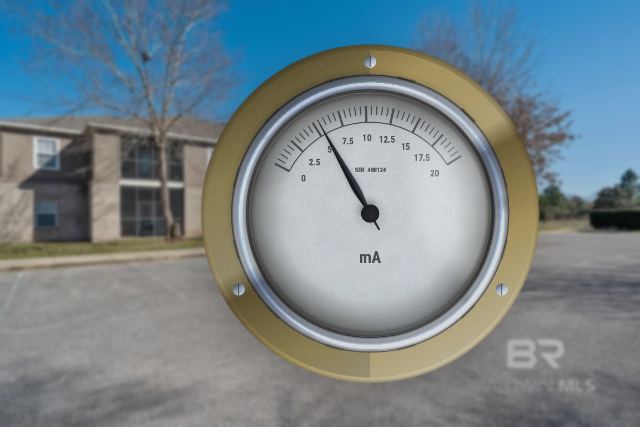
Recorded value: 5.5 mA
